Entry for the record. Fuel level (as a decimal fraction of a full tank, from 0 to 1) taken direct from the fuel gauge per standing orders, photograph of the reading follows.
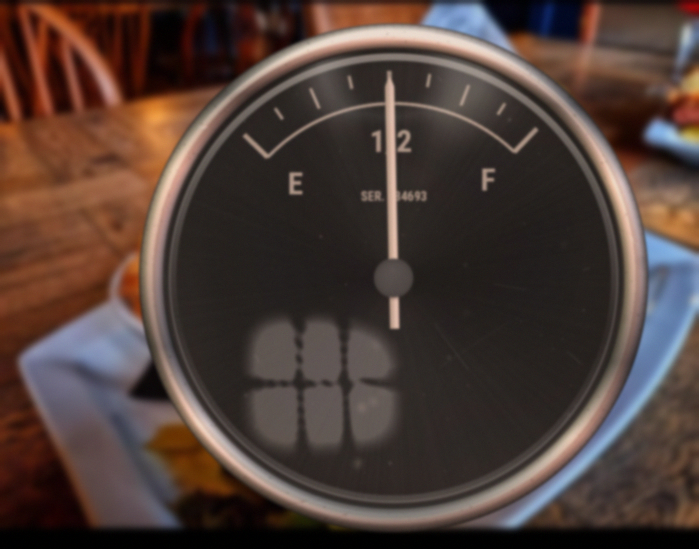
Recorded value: 0.5
